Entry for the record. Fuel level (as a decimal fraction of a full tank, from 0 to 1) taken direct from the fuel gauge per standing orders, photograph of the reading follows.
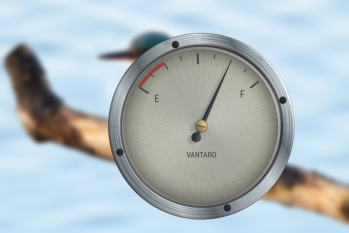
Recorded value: 0.75
